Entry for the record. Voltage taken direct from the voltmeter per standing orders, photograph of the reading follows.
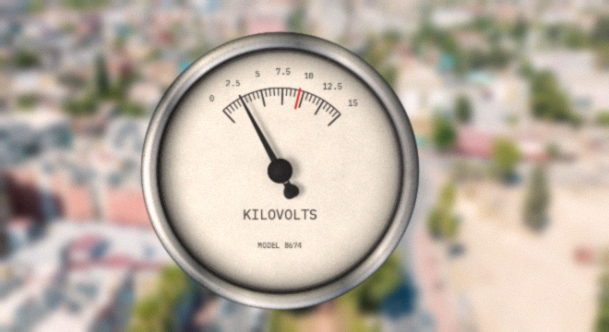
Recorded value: 2.5 kV
